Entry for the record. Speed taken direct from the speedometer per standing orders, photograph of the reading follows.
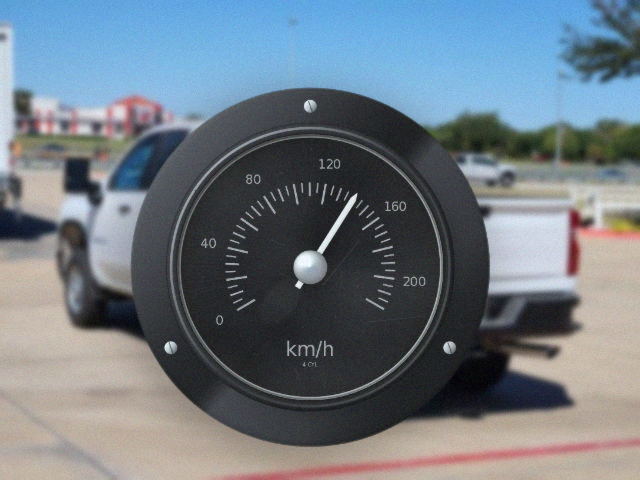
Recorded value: 140 km/h
